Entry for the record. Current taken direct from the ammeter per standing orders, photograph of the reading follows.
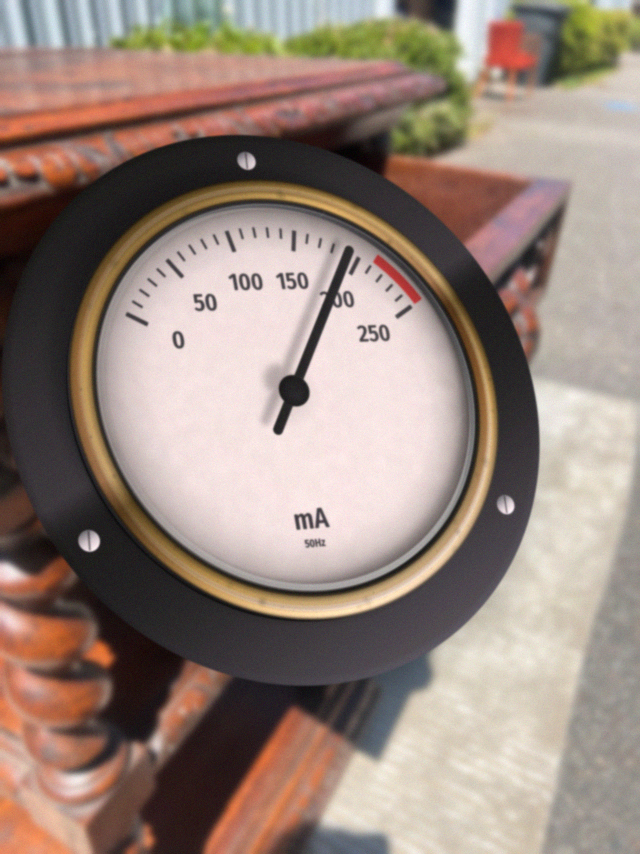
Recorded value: 190 mA
